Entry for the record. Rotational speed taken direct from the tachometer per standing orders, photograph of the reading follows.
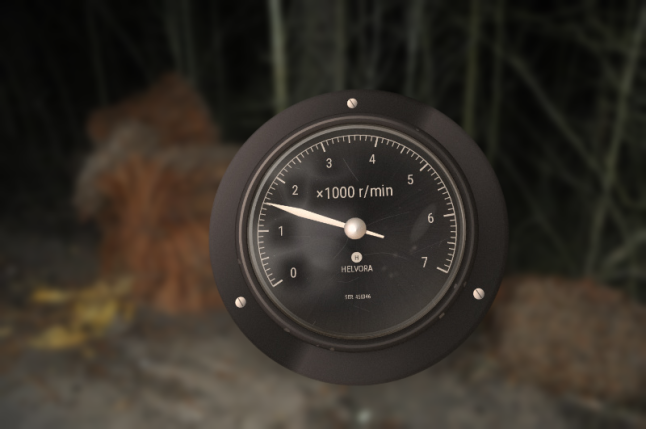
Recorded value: 1500 rpm
